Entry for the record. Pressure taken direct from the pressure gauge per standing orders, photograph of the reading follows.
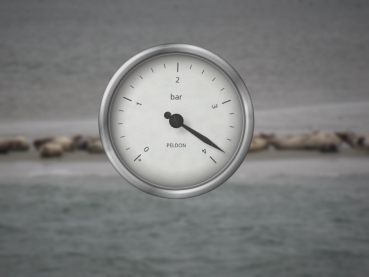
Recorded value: 3.8 bar
